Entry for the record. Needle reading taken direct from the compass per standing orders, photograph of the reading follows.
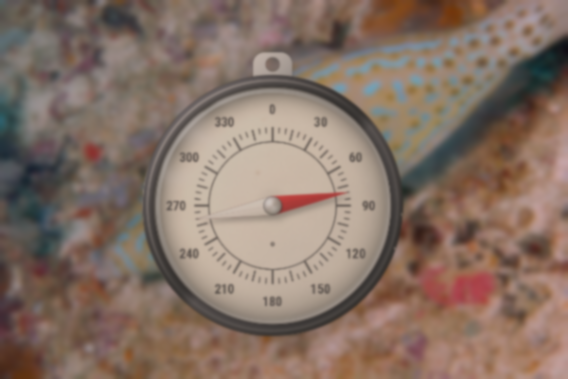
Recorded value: 80 °
